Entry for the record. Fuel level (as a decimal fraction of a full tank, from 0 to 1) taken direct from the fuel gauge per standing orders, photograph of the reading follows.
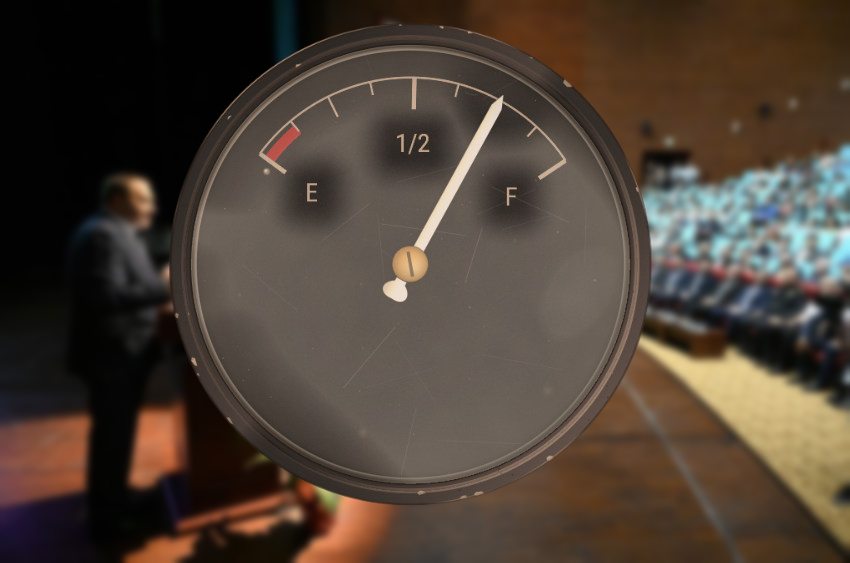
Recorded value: 0.75
